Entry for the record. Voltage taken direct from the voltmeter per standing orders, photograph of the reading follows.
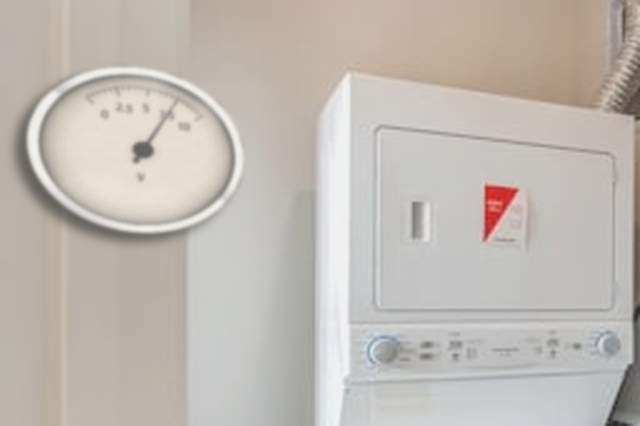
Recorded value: 7.5 V
